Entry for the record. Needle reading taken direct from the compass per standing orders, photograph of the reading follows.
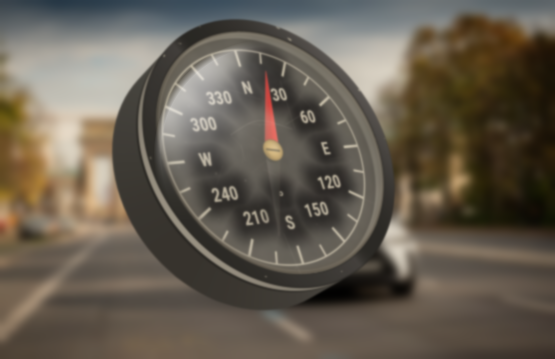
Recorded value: 15 °
